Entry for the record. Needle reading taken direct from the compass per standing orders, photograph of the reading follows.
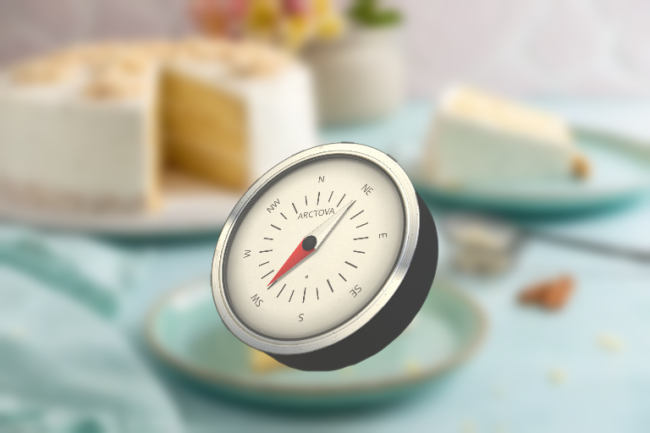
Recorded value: 225 °
